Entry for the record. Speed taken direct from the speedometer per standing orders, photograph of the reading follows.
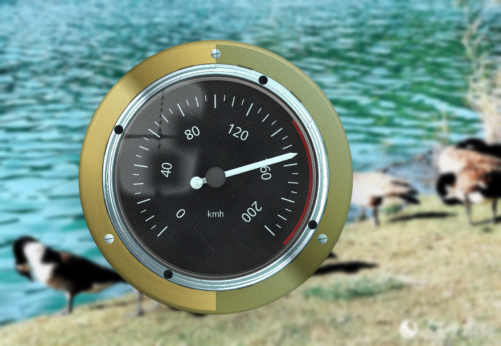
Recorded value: 155 km/h
